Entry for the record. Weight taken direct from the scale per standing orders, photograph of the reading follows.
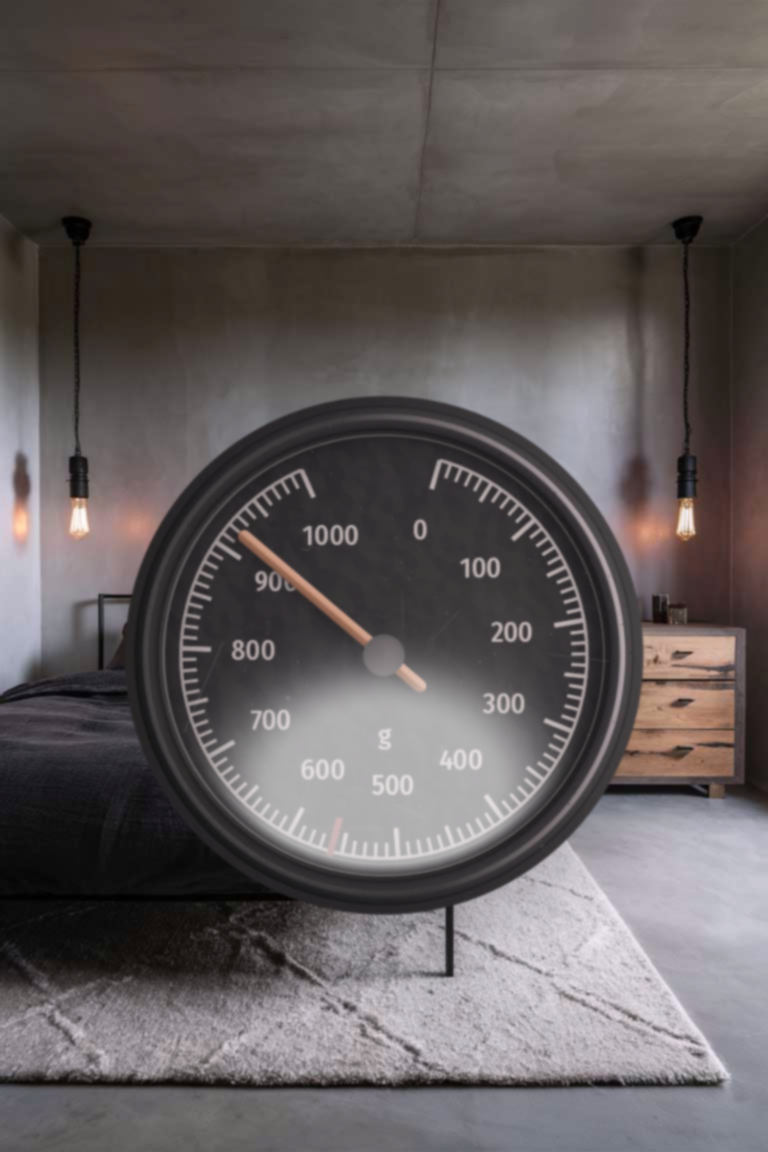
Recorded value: 920 g
